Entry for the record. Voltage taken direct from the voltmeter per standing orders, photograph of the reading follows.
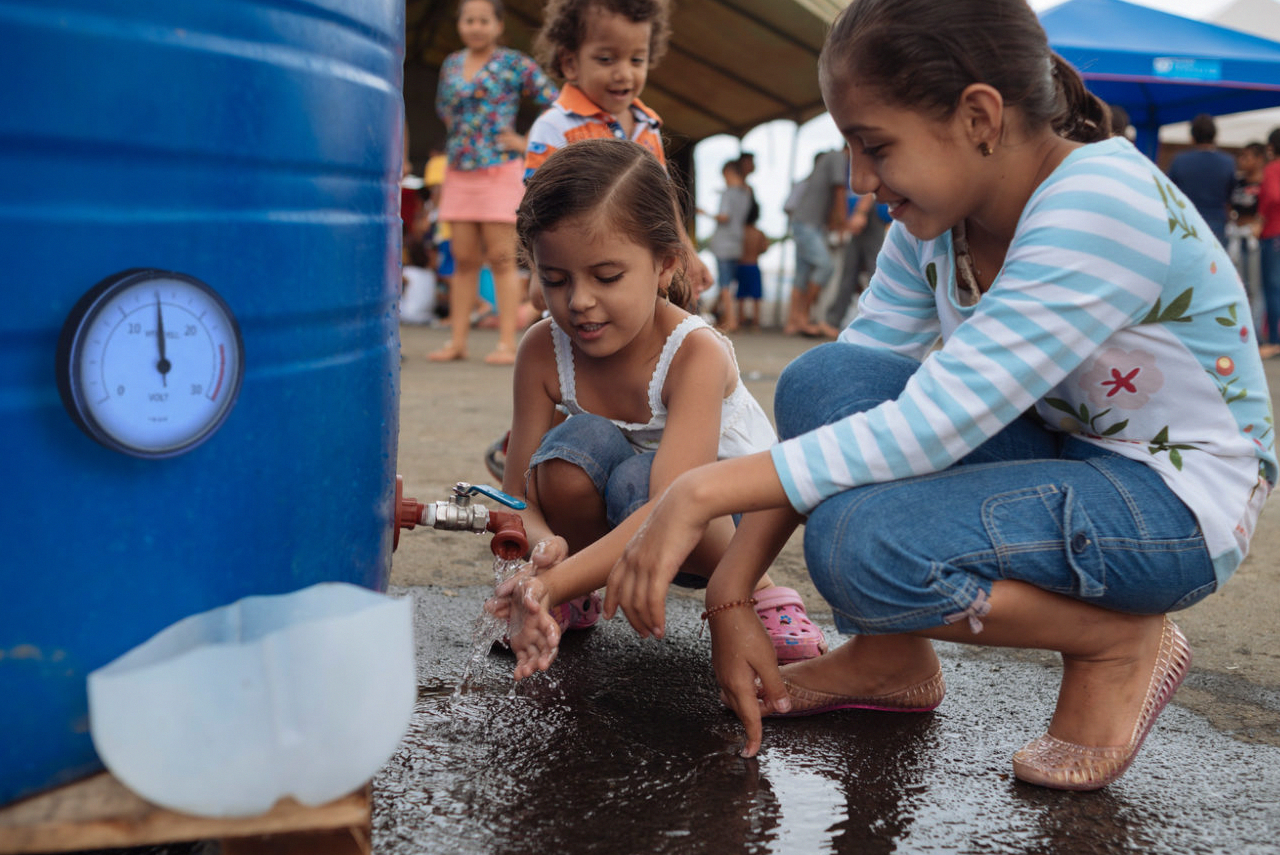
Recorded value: 14 V
